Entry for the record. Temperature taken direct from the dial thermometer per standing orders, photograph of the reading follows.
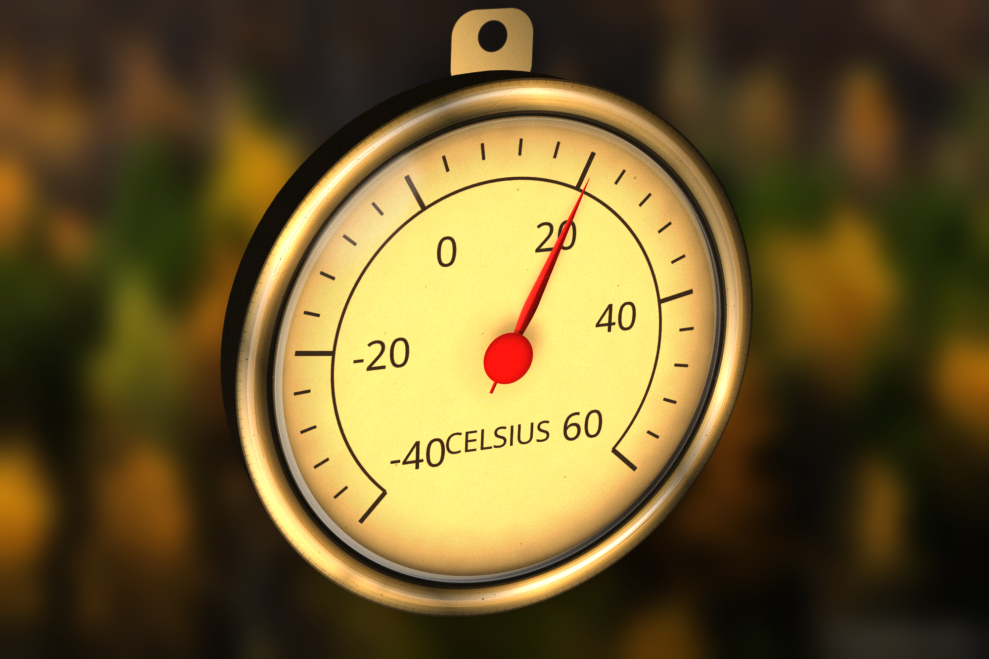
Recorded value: 20 °C
